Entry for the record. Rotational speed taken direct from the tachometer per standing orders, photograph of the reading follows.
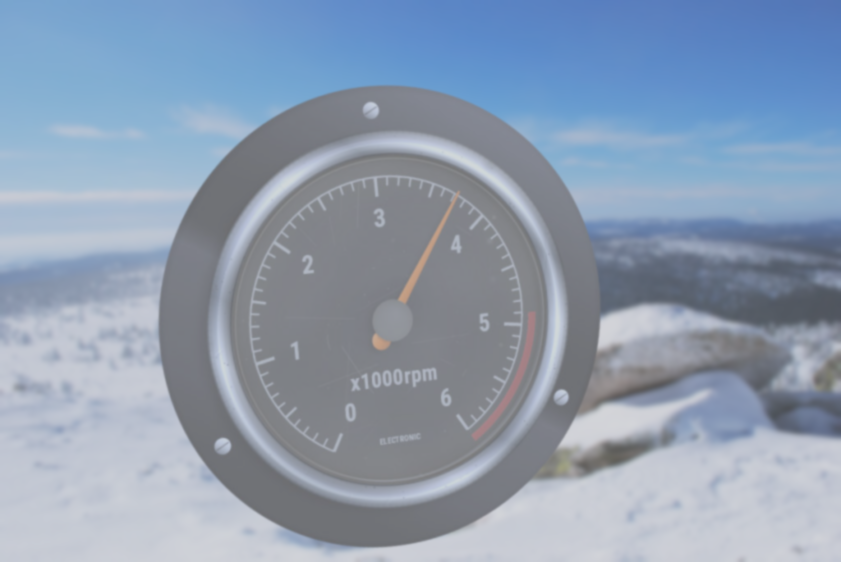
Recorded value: 3700 rpm
